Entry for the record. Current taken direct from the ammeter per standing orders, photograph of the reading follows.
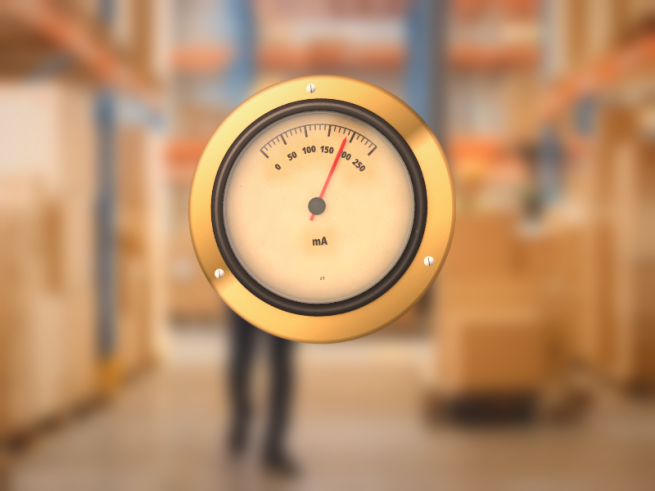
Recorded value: 190 mA
